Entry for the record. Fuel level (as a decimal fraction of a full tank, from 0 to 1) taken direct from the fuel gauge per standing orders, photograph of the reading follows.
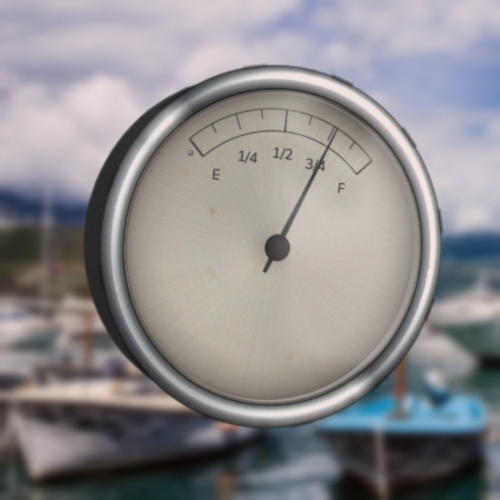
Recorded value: 0.75
